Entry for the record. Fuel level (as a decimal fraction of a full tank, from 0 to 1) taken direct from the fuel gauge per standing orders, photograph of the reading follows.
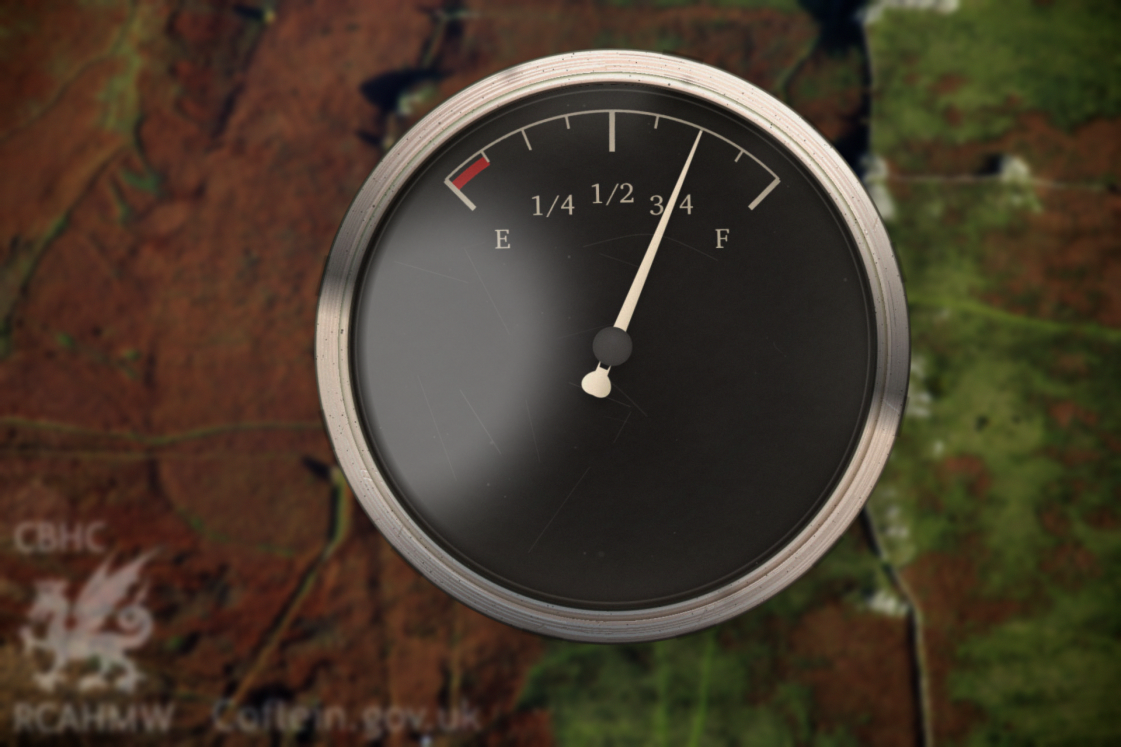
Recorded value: 0.75
